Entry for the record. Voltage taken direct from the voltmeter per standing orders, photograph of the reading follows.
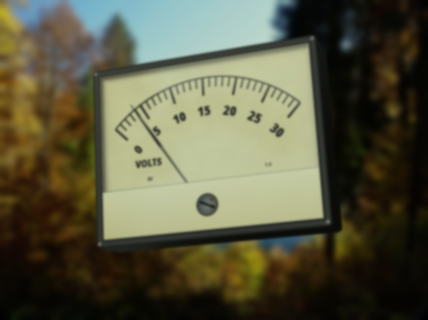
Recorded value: 4 V
